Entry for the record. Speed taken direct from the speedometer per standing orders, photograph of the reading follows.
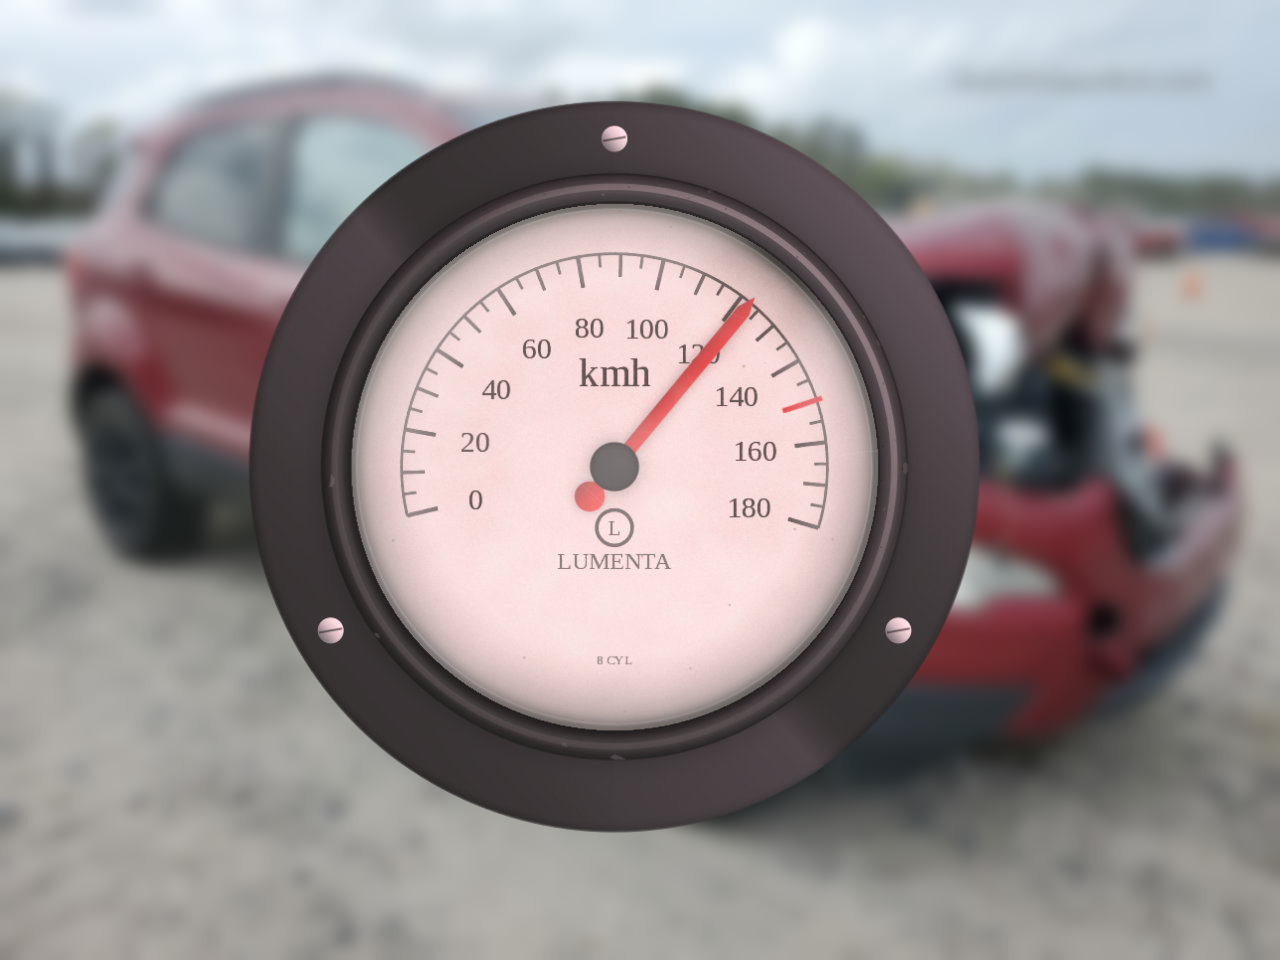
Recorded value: 122.5 km/h
